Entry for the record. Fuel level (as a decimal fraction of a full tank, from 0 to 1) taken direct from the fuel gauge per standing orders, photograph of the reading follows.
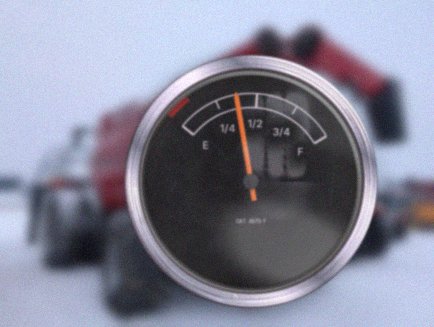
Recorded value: 0.375
